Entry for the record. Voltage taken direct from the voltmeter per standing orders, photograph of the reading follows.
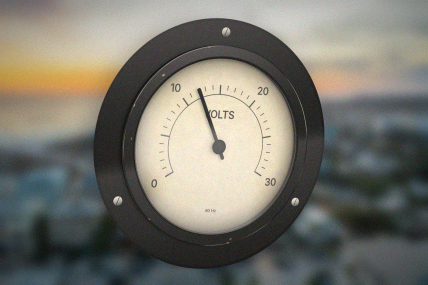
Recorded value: 12 V
